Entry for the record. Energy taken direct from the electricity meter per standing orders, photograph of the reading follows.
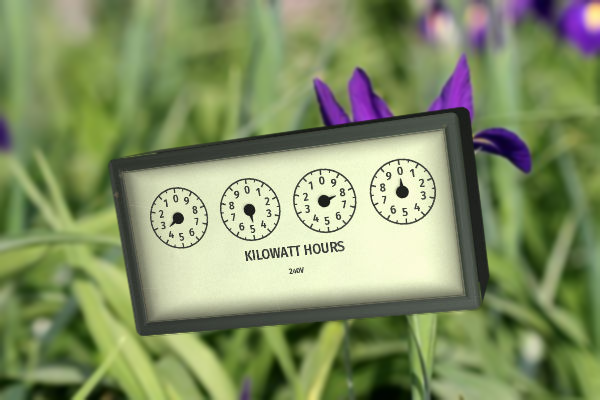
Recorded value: 3480 kWh
